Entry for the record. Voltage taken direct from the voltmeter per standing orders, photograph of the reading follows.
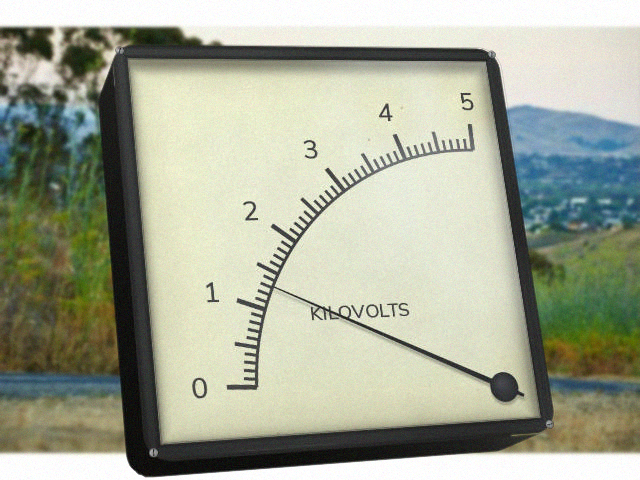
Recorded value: 1.3 kV
